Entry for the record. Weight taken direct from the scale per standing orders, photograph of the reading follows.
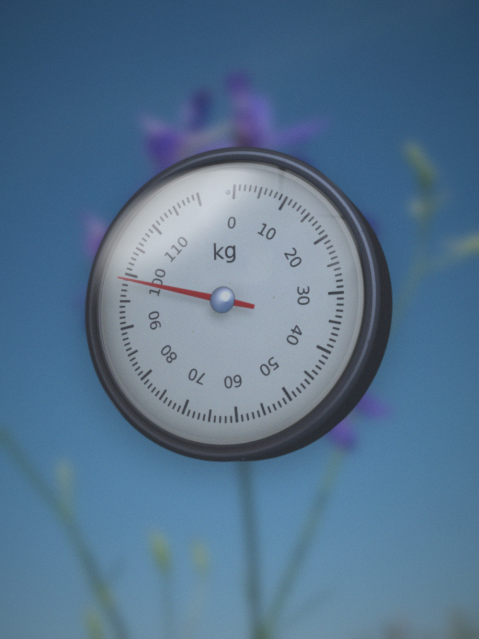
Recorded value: 99 kg
